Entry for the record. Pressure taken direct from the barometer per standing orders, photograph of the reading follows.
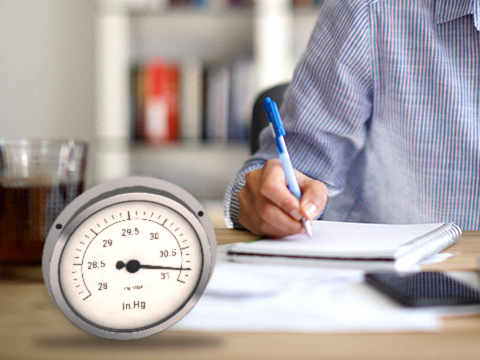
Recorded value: 30.8 inHg
